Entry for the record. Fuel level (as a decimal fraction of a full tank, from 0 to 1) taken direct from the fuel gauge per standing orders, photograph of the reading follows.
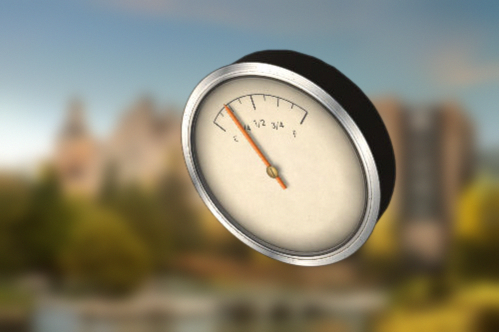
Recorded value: 0.25
